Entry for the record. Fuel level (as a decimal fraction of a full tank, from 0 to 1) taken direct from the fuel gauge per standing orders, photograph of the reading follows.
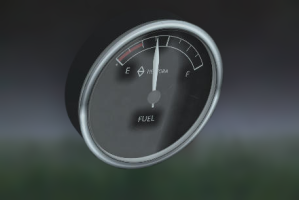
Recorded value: 0.375
